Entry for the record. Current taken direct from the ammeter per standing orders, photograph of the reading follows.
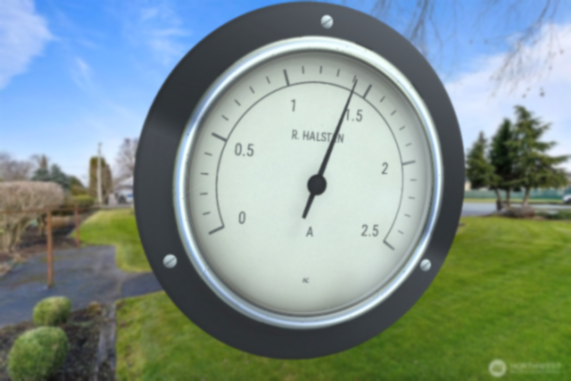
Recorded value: 1.4 A
